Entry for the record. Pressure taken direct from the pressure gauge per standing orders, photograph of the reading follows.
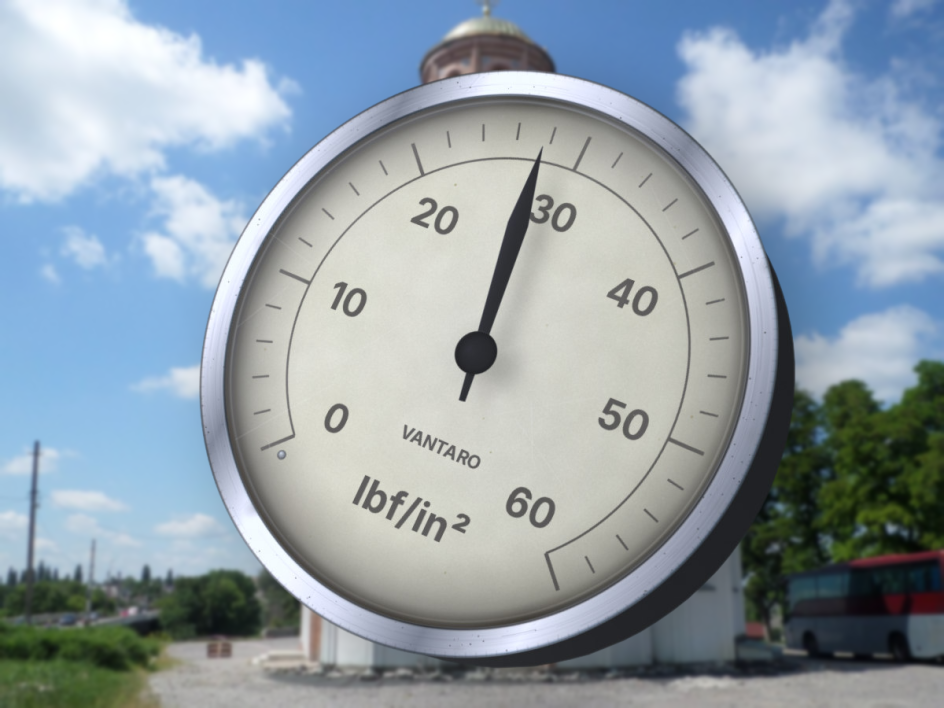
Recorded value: 28 psi
